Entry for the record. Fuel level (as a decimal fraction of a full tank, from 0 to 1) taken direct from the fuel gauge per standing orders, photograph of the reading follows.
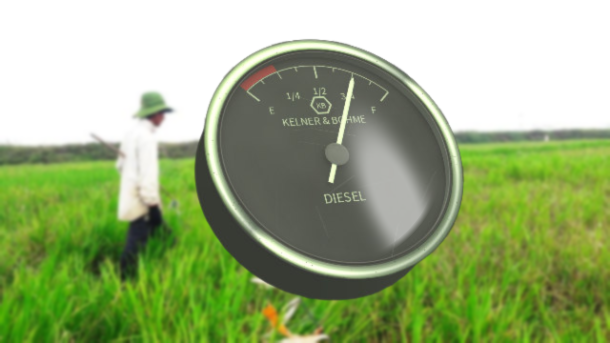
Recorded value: 0.75
